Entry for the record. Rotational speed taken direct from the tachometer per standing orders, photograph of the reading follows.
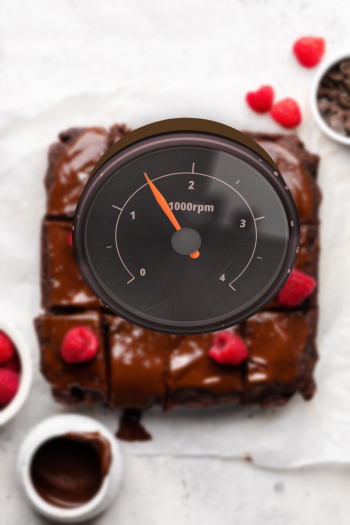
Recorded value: 1500 rpm
